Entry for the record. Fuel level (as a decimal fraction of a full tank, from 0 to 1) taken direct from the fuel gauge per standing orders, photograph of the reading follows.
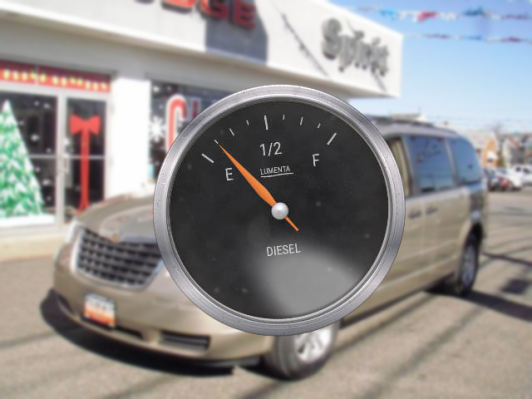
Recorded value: 0.125
